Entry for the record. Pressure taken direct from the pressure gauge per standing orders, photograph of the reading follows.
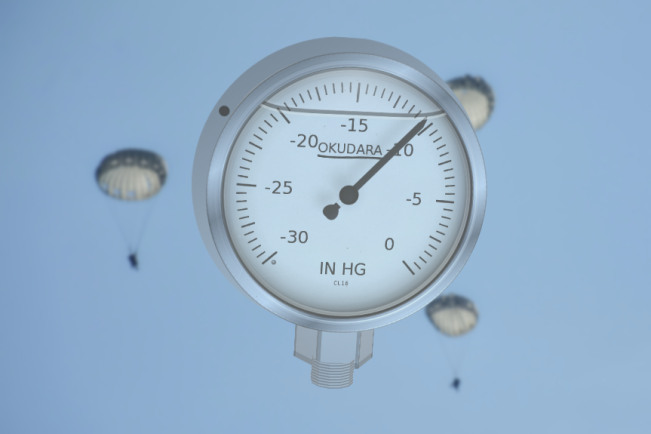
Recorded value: -10.5 inHg
